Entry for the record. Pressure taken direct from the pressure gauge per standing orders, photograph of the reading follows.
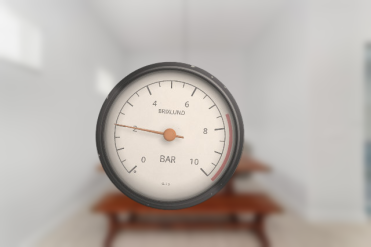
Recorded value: 2 bar
